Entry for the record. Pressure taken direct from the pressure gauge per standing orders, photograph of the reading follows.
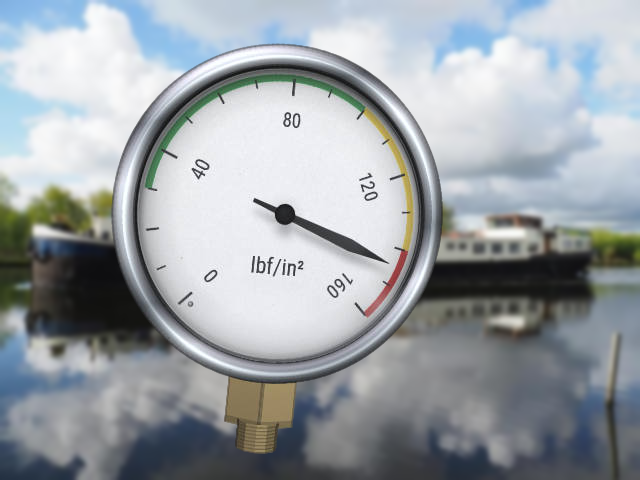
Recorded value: 145 psi
